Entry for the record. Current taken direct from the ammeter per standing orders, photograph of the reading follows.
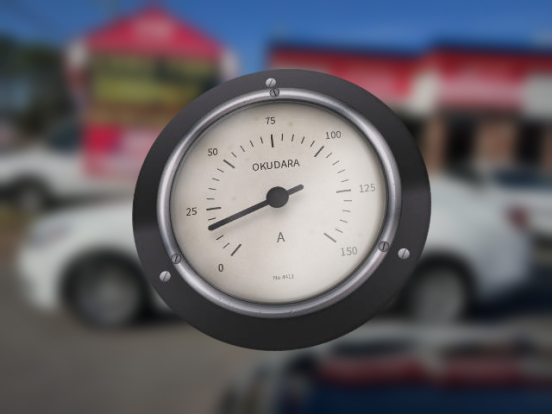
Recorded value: 15 A
